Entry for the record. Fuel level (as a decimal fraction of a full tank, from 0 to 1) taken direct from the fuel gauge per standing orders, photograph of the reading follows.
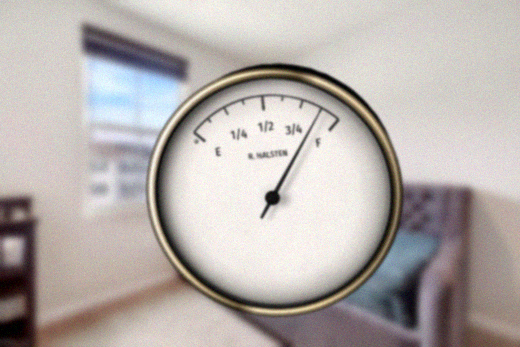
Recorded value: 0.875
